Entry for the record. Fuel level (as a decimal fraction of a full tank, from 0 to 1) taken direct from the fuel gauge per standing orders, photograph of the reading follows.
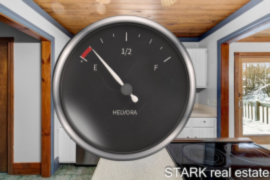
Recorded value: 0.125
